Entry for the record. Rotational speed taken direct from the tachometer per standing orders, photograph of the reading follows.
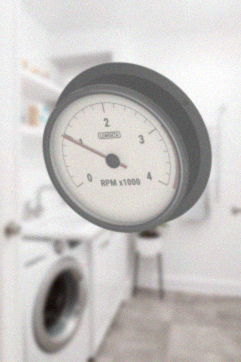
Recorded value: 1000 rpm
